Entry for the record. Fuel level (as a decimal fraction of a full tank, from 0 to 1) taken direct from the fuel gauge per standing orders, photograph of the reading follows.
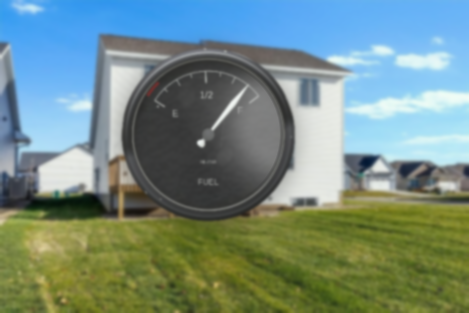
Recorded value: 0.875
